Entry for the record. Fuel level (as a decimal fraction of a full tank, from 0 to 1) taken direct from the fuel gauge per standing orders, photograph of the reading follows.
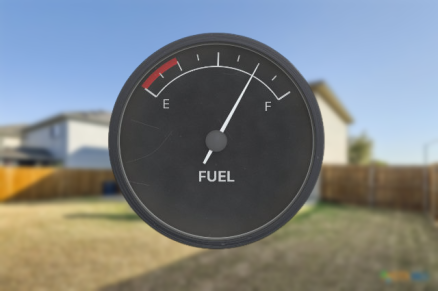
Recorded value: 0.75
